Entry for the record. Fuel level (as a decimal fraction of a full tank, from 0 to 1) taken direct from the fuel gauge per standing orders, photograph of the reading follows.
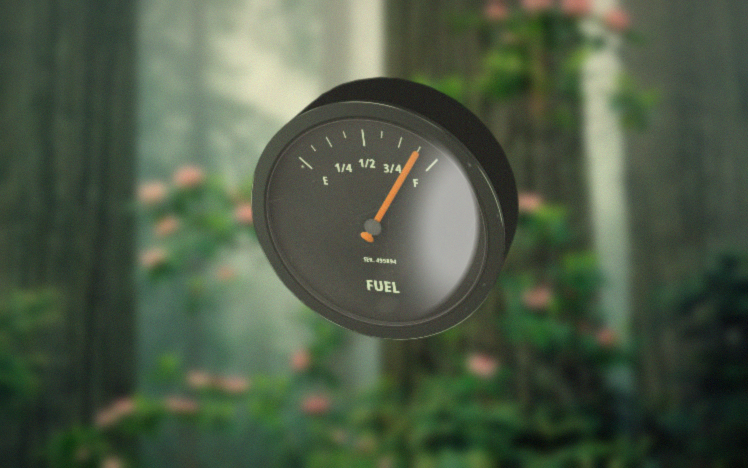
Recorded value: 0.875
